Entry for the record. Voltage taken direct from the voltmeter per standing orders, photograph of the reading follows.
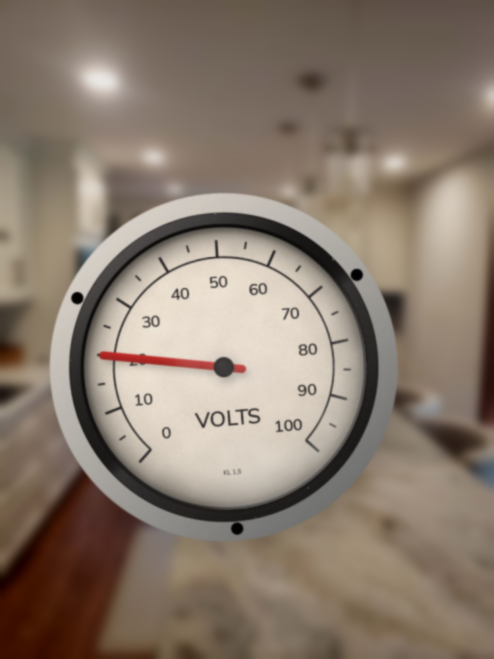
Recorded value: 20 V
